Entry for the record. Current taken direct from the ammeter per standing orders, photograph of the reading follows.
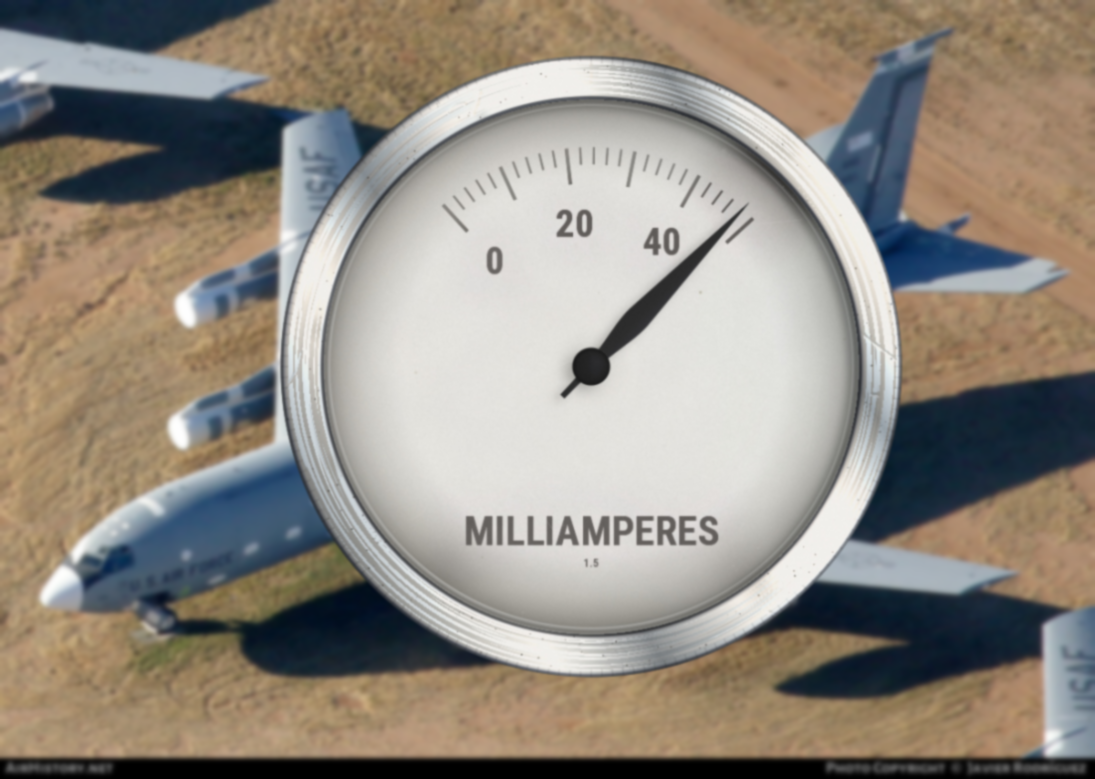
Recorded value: 48 mA
